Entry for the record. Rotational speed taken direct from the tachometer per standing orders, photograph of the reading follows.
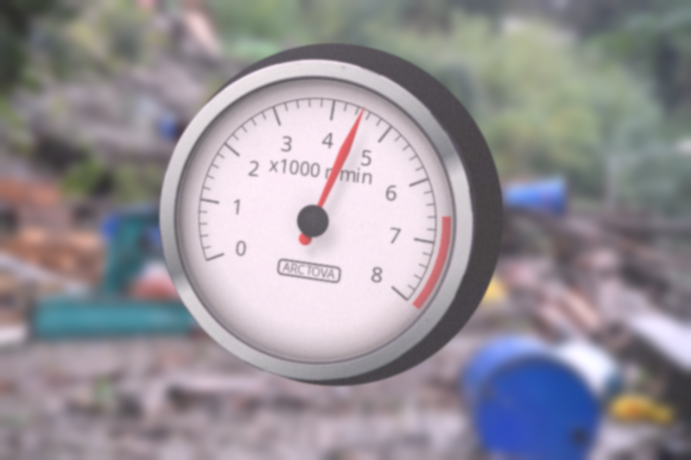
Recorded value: 4500 rpm
